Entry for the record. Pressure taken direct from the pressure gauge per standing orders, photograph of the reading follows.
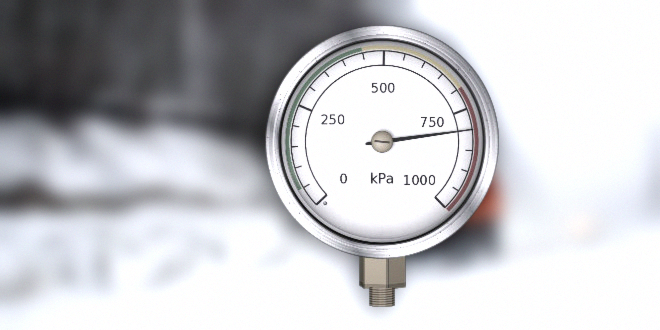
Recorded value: 800 kPa
